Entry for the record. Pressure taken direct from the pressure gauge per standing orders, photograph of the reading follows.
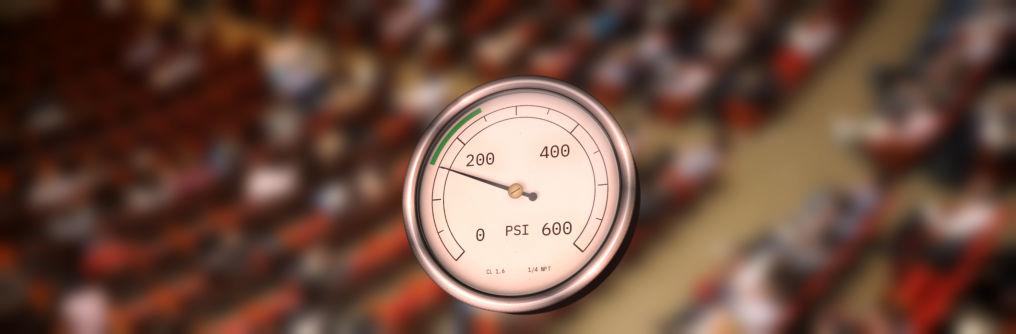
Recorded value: 150 psi
